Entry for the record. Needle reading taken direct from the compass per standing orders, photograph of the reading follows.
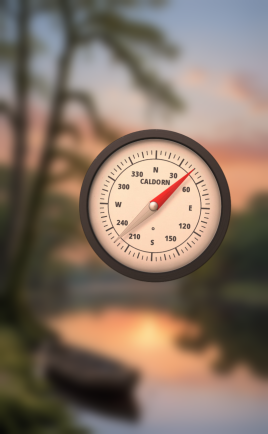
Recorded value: 45 °
